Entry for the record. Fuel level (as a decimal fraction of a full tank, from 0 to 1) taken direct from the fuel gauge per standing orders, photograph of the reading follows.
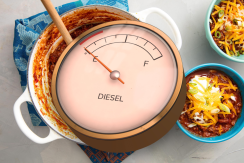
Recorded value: 0
